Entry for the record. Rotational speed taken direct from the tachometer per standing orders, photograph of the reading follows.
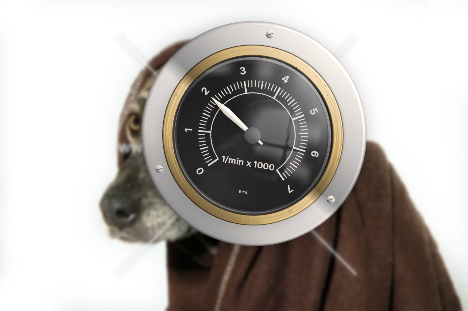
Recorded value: 2000 rpm
